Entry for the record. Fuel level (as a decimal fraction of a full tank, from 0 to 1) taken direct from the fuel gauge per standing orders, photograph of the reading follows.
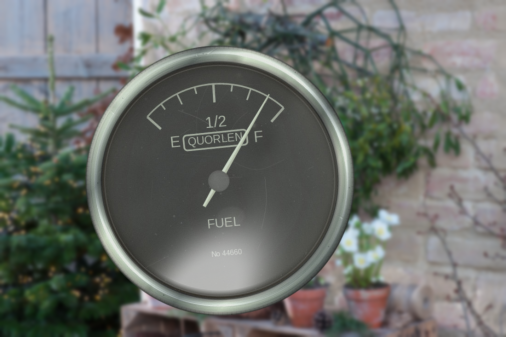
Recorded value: 0.875
